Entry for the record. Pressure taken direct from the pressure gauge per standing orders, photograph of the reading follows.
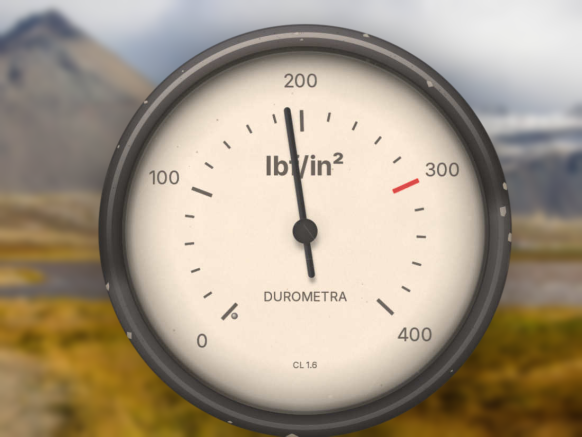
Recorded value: 190 psi
